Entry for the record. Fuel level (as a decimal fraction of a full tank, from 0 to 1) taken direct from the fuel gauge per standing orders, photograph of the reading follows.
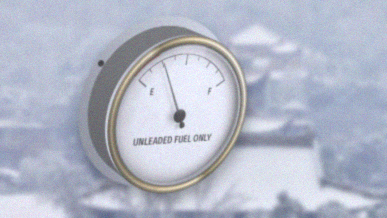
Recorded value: 0.25
